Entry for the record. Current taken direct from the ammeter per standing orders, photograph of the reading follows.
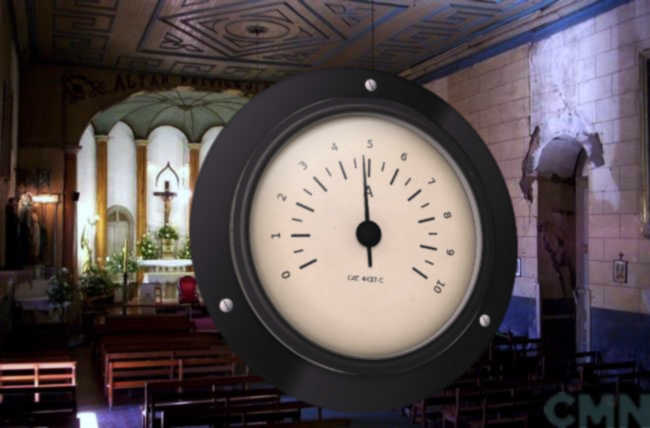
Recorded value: 4.75 A
